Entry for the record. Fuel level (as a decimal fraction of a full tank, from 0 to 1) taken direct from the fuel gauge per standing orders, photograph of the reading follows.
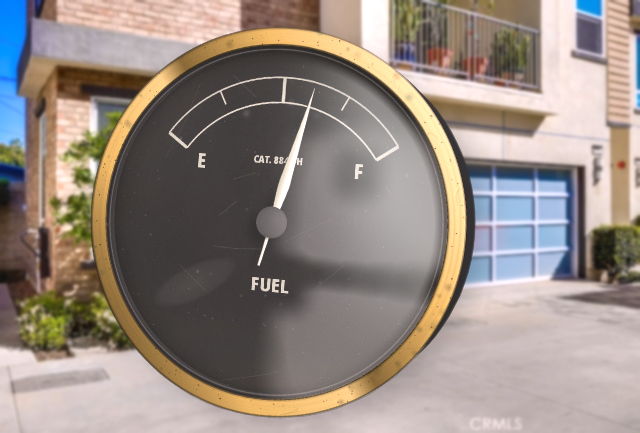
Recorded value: 0.625
